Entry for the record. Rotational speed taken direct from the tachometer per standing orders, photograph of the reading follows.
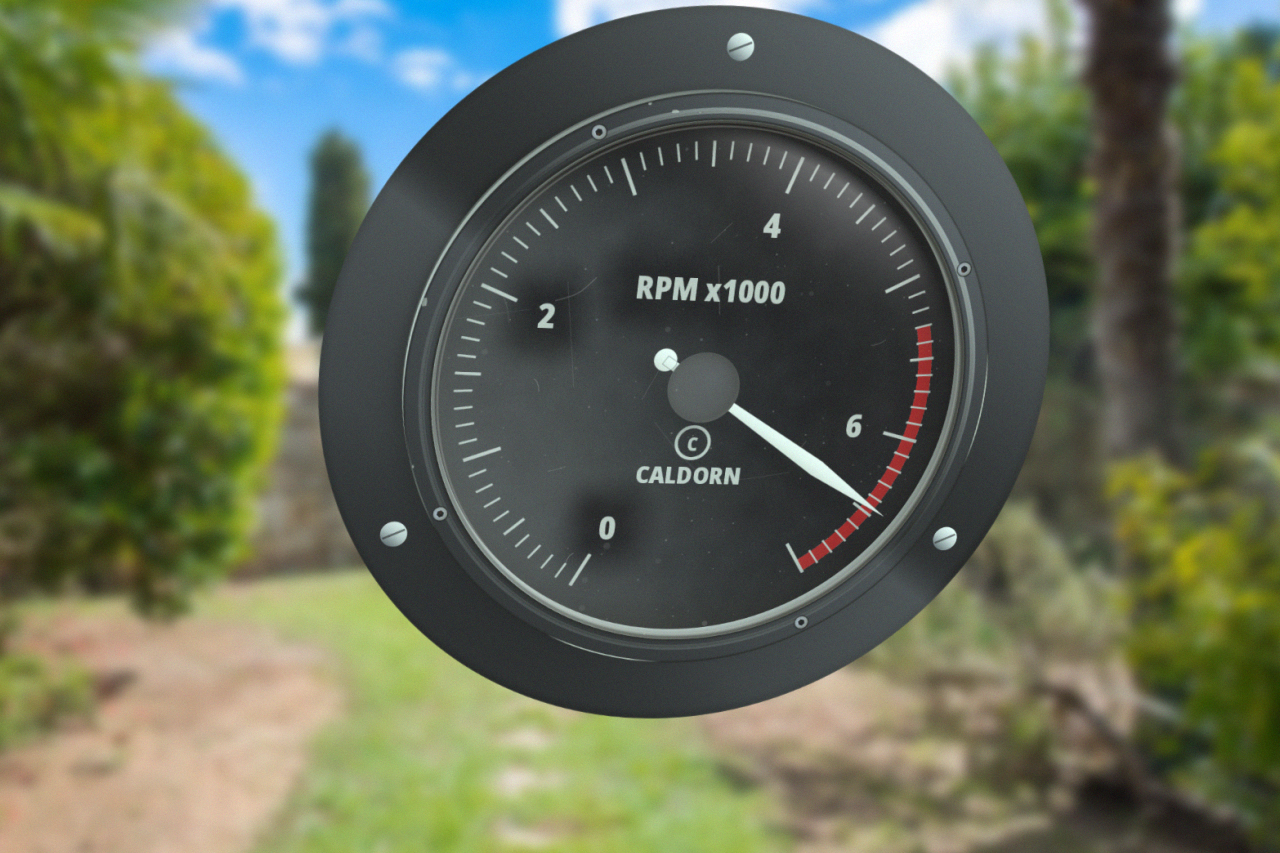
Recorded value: 6450 rpm
